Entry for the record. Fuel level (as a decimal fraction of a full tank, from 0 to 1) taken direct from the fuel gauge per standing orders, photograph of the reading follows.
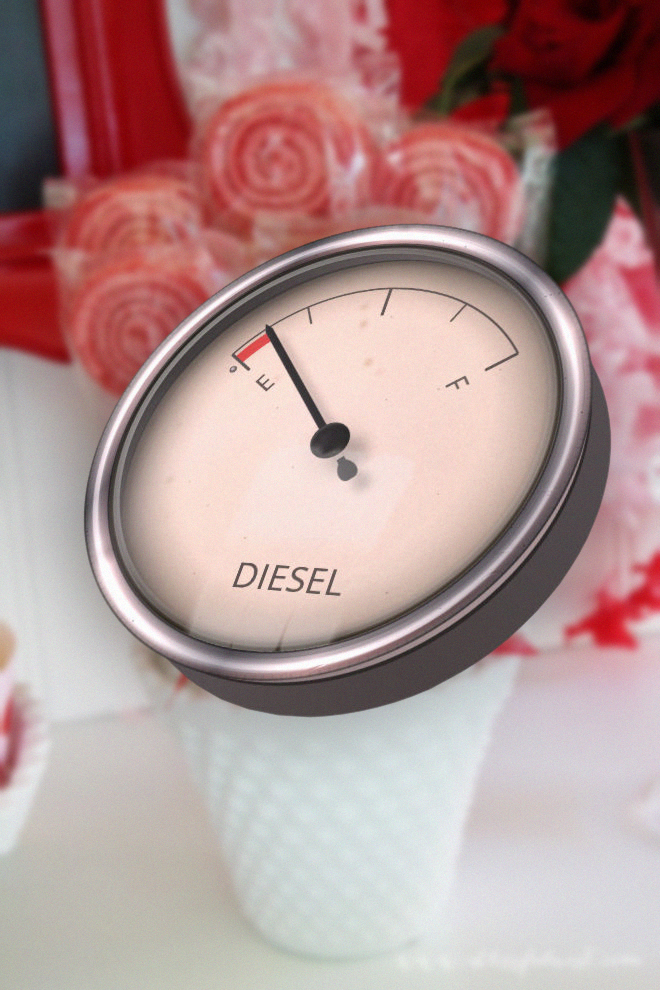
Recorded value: 0.125
